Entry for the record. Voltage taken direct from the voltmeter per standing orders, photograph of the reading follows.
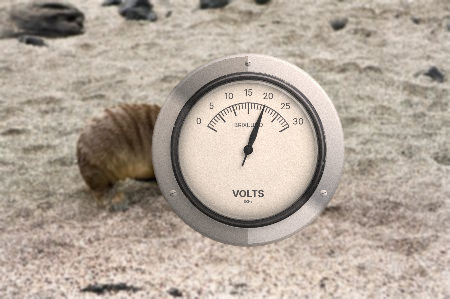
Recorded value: 20 V
